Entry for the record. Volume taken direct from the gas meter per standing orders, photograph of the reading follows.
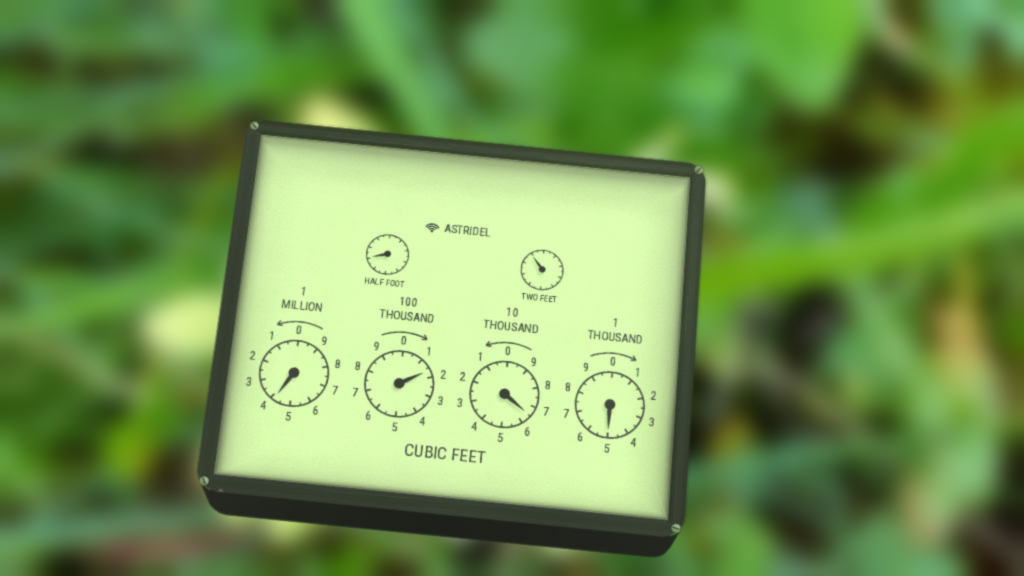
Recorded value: 416500 ft³
